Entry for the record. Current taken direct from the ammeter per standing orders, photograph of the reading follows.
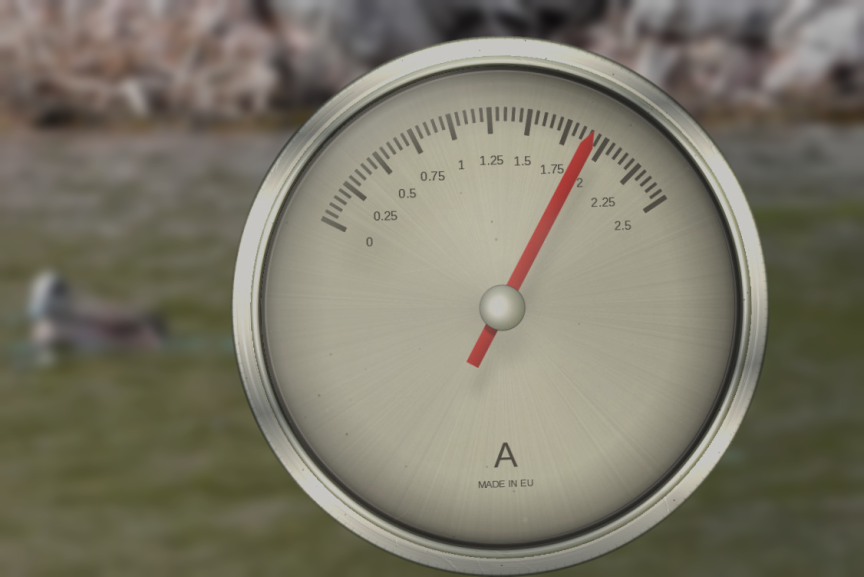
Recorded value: 1.9 A
